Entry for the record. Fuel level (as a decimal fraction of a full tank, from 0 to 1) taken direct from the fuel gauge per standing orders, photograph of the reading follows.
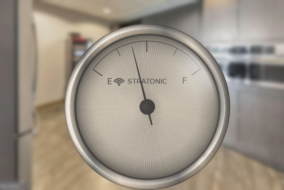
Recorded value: 0.375
